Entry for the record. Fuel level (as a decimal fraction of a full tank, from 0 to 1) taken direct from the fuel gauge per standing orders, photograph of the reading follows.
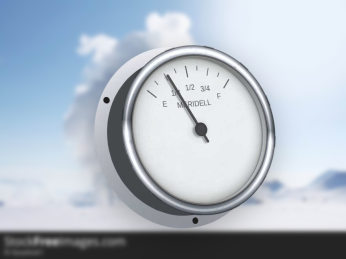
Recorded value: 0.25
